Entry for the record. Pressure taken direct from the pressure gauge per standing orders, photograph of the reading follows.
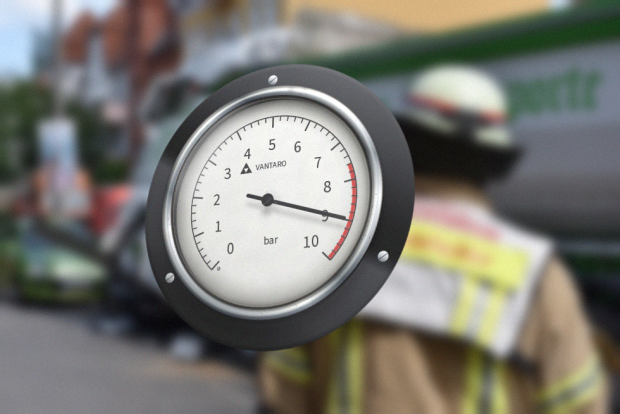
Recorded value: 9 bar
